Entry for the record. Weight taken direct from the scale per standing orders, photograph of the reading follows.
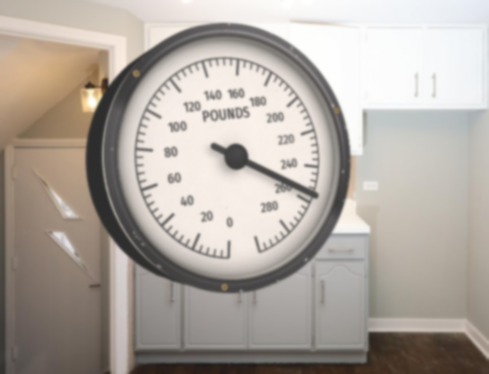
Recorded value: 256 lb
